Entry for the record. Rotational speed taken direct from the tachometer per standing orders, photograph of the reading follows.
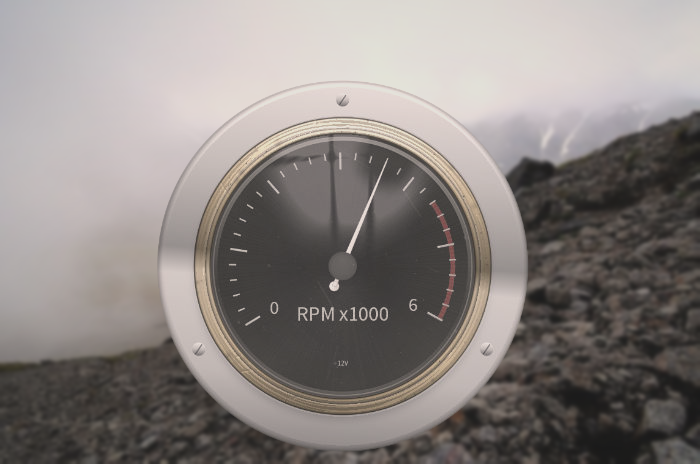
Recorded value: 3600 rpm
